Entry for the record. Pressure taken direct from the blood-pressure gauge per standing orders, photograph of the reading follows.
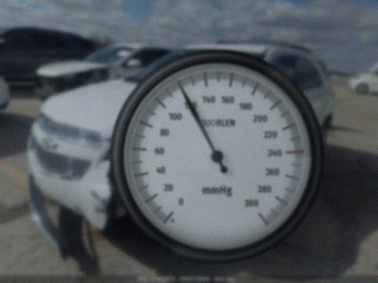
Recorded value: 120 mmHg
